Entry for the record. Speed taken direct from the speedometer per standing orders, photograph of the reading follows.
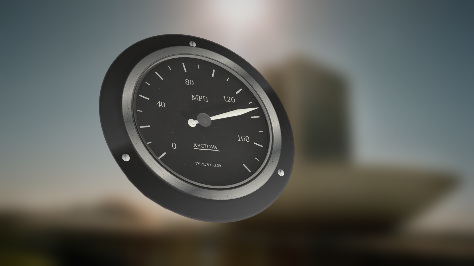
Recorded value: 135 mph
